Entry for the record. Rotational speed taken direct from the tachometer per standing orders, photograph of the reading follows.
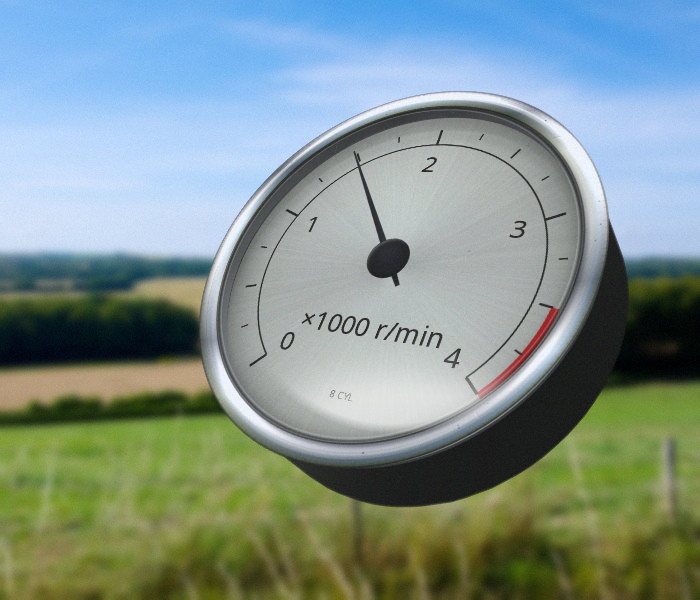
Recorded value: 1500 rpm
